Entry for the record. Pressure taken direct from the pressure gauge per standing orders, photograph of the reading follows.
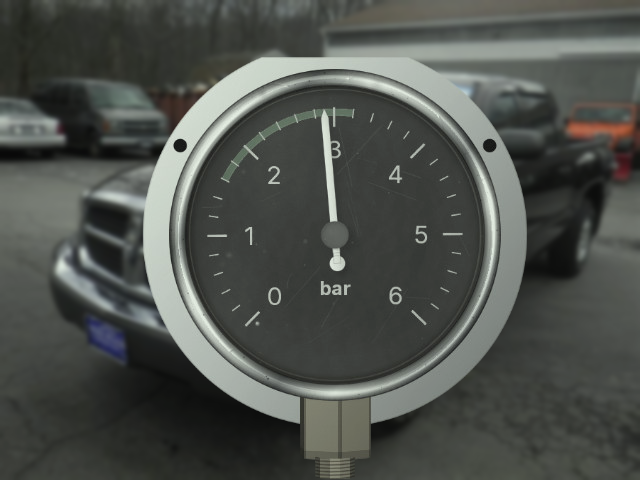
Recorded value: 2.9 bar
